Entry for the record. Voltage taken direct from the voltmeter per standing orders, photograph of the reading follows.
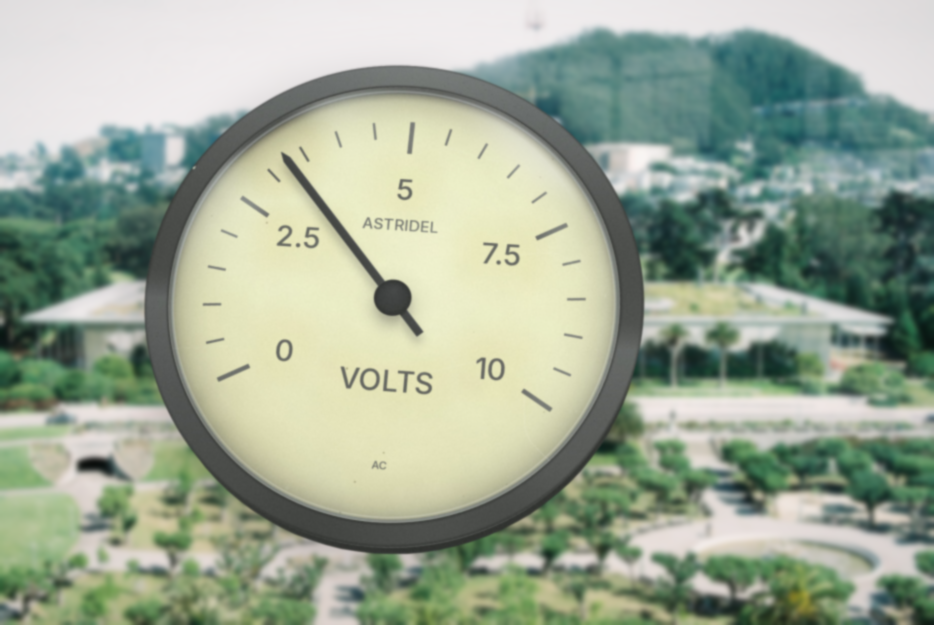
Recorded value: 3.25 V
